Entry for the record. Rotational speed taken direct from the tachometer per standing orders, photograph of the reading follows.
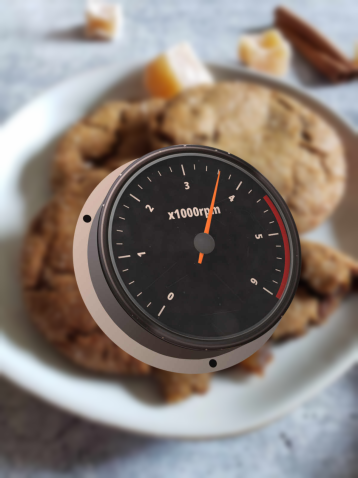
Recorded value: 3600 rpm
